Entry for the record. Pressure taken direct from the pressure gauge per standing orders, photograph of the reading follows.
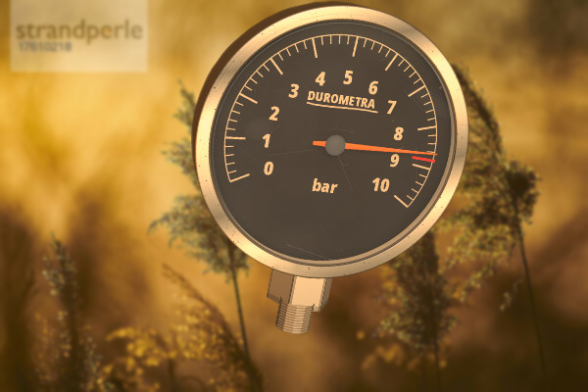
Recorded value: 8.6 bar
